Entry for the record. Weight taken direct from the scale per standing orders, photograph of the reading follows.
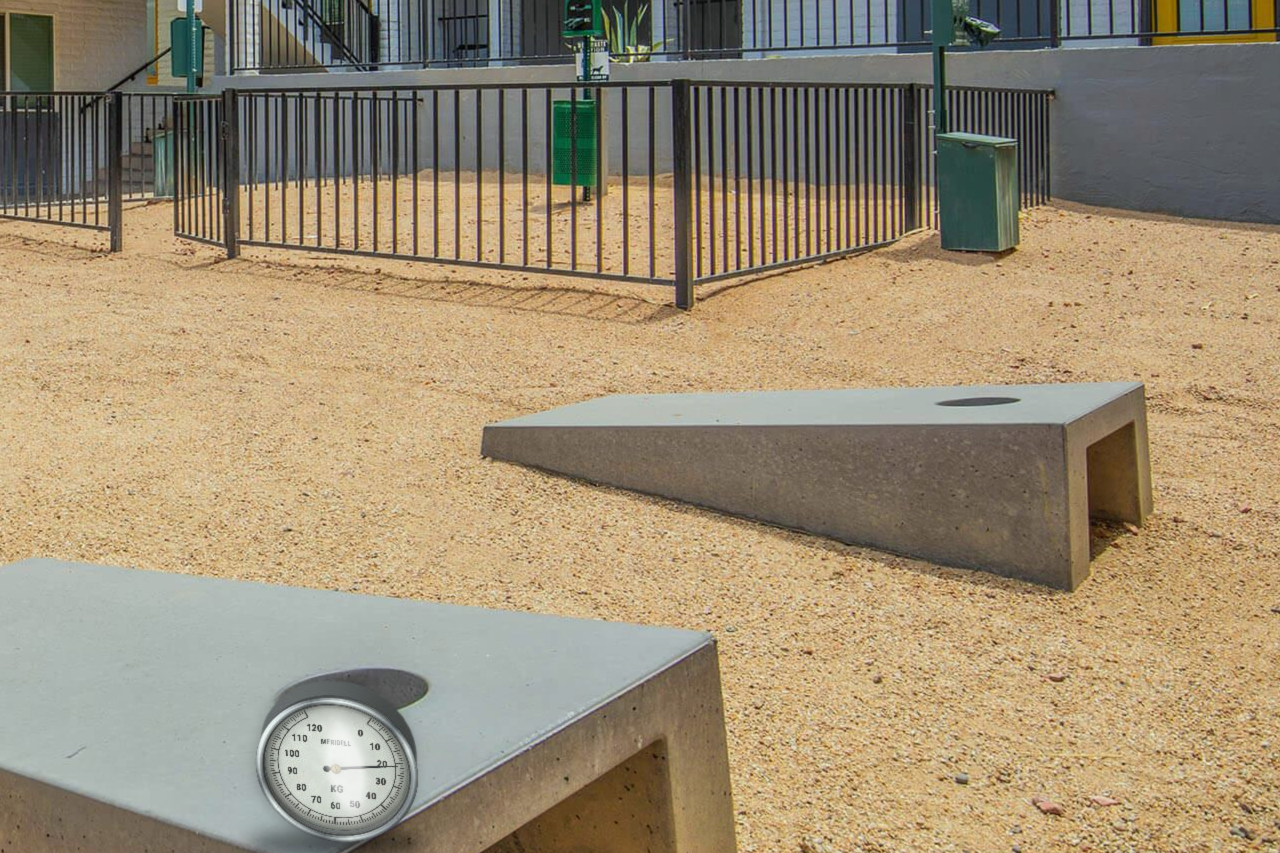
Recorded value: 20 kg
